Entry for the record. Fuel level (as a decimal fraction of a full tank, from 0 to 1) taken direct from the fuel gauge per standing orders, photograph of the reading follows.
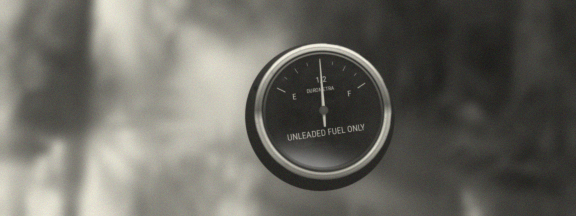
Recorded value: 0.5
